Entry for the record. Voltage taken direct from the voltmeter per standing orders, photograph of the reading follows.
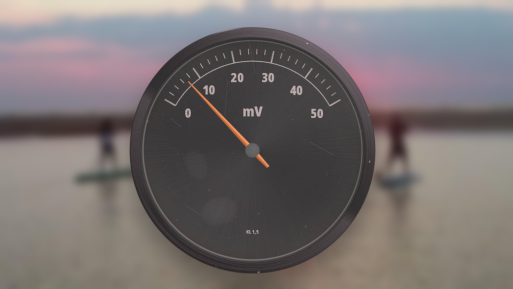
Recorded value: 7 mV
